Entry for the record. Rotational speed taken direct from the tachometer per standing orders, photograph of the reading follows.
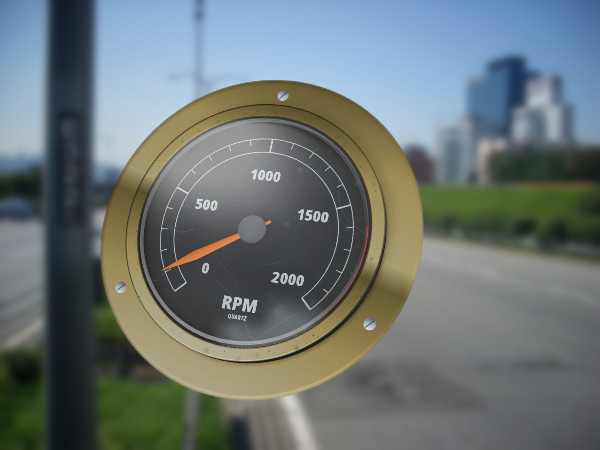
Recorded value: 100 rpm
